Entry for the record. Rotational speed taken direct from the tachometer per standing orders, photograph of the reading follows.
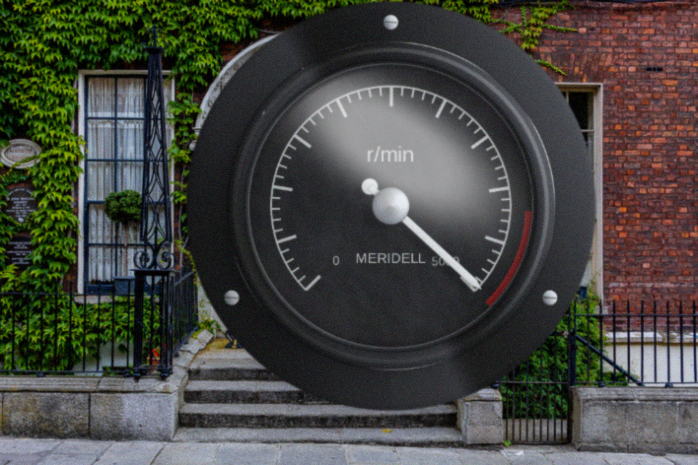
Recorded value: 4950 rpm
